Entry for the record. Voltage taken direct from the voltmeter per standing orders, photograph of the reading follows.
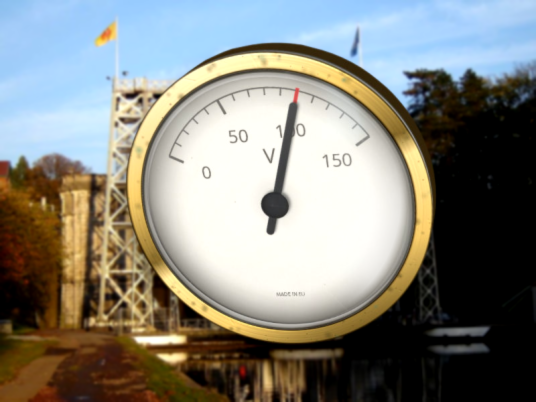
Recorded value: 100 V
